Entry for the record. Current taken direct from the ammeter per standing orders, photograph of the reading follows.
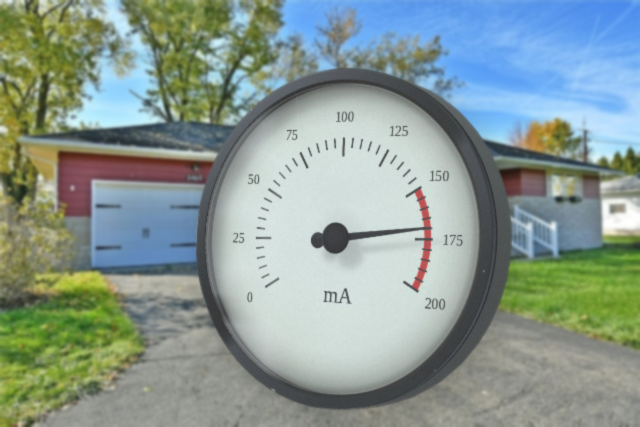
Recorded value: 170 mA
